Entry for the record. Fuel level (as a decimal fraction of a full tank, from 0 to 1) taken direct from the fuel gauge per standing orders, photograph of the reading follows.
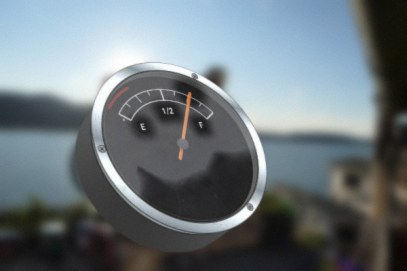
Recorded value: 0.75
